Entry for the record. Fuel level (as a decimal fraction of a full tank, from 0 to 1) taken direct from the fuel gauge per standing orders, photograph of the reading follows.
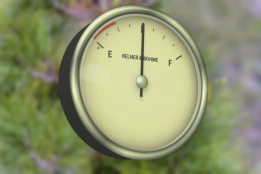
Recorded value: 0.5
